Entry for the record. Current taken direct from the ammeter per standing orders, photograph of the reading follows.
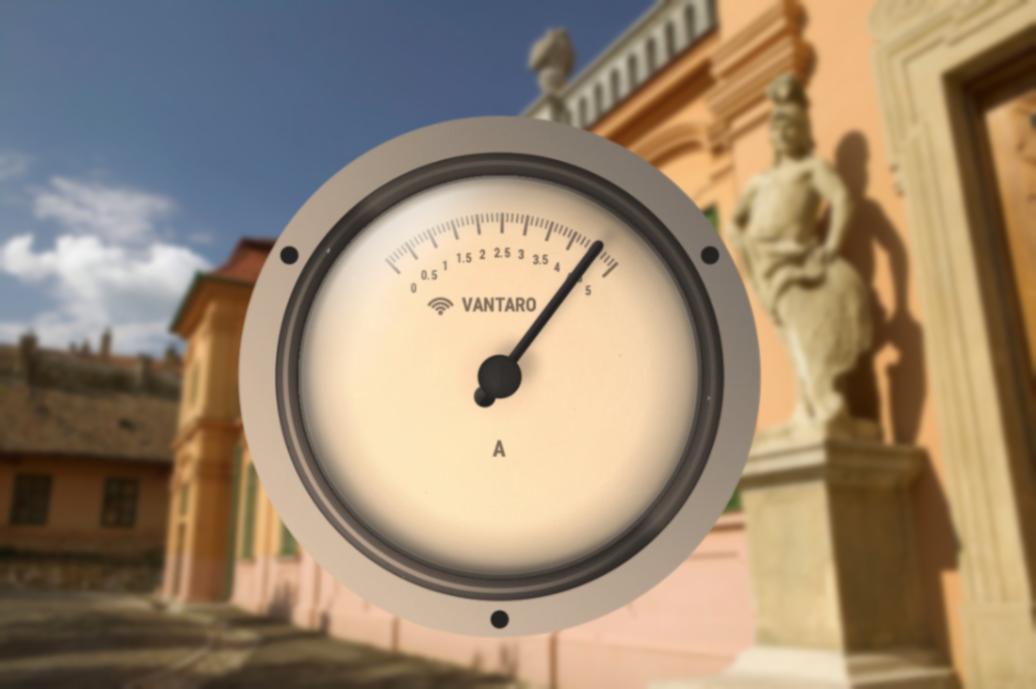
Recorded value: 4.5 A
